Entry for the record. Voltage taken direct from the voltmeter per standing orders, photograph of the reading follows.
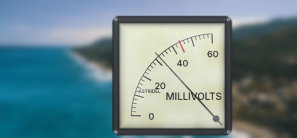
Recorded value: 32 mV
